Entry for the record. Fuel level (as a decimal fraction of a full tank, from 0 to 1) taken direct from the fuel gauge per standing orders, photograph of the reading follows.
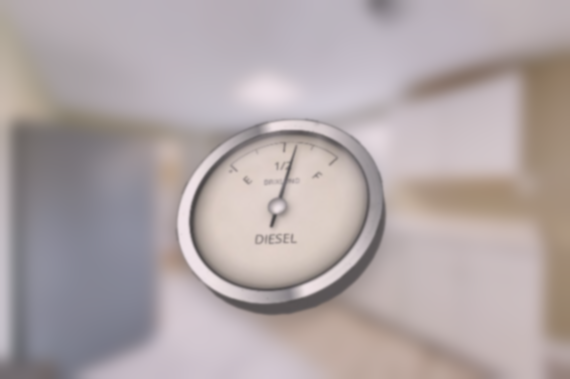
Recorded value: 0.625
